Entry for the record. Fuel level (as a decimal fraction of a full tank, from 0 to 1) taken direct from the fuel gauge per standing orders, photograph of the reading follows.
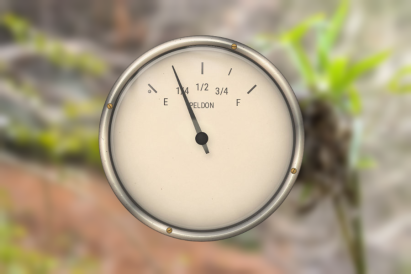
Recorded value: 0.25
